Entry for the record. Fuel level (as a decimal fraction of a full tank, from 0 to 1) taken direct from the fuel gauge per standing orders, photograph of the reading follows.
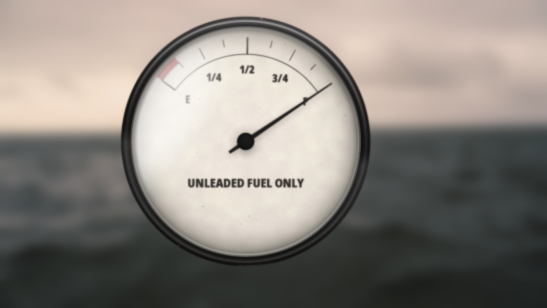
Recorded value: 1
